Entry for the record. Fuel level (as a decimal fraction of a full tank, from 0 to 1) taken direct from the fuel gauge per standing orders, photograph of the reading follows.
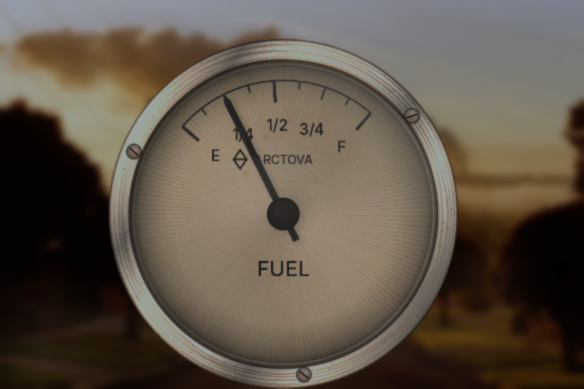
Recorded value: 0.25
